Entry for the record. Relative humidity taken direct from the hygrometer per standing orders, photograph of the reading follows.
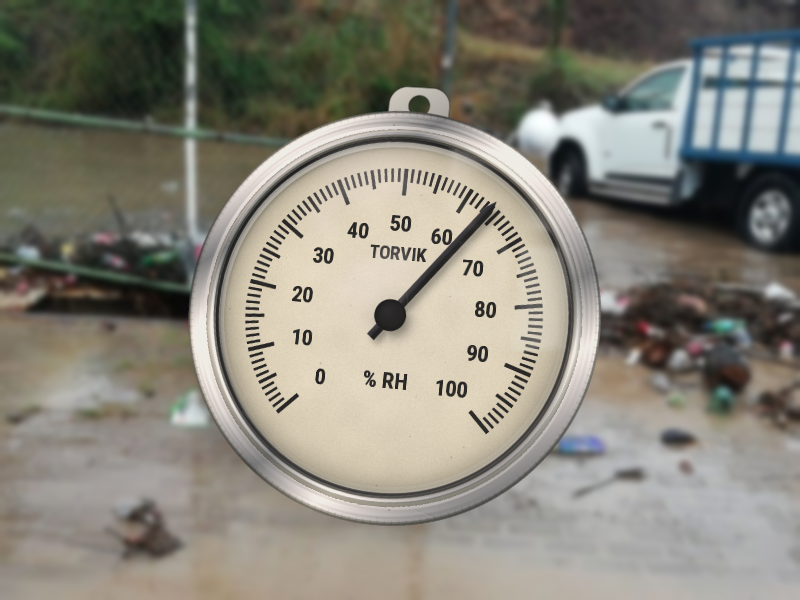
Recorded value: 64 %
